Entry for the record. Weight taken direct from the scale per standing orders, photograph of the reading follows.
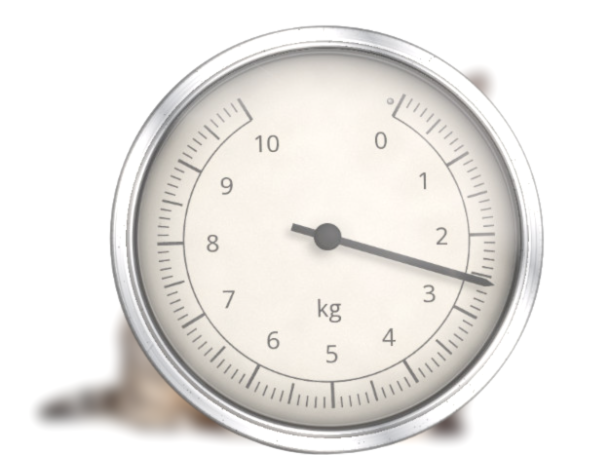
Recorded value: 2.6 kg
